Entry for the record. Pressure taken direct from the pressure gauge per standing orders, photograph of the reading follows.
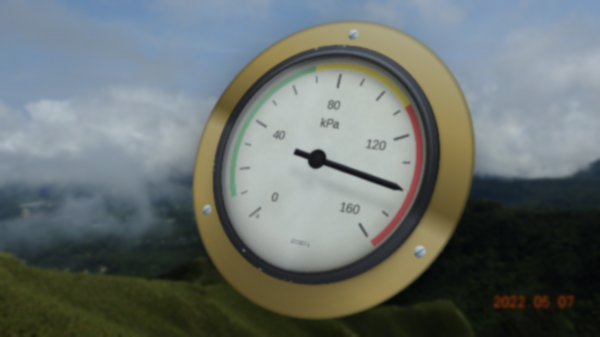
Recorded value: 140 kPa
